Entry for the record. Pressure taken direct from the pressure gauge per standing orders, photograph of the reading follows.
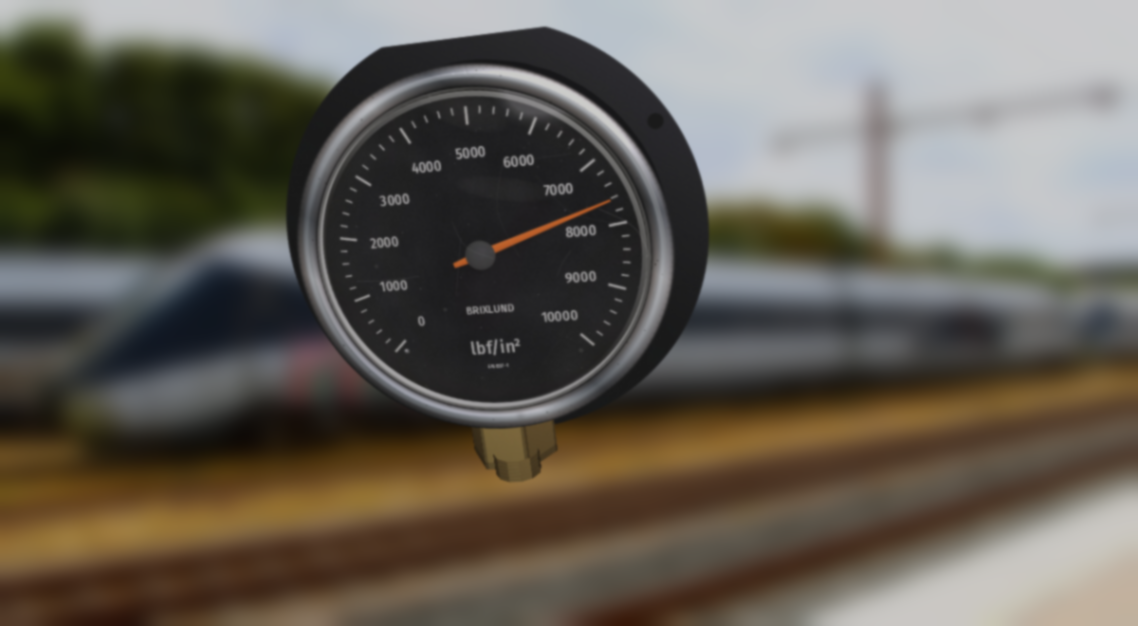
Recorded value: 7600 psi
